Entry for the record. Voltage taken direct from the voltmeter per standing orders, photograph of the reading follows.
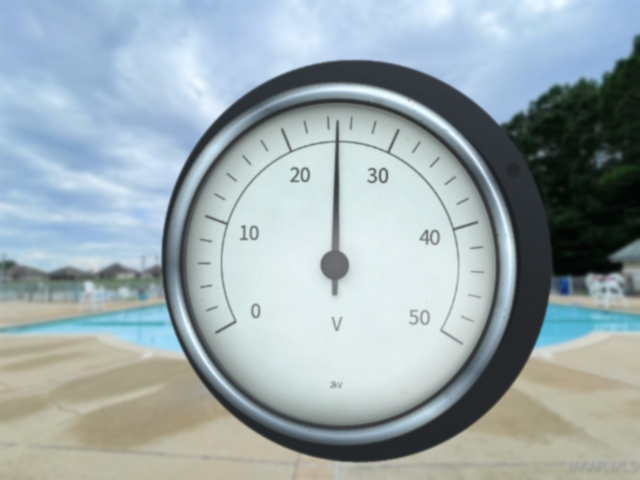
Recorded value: 25 V
